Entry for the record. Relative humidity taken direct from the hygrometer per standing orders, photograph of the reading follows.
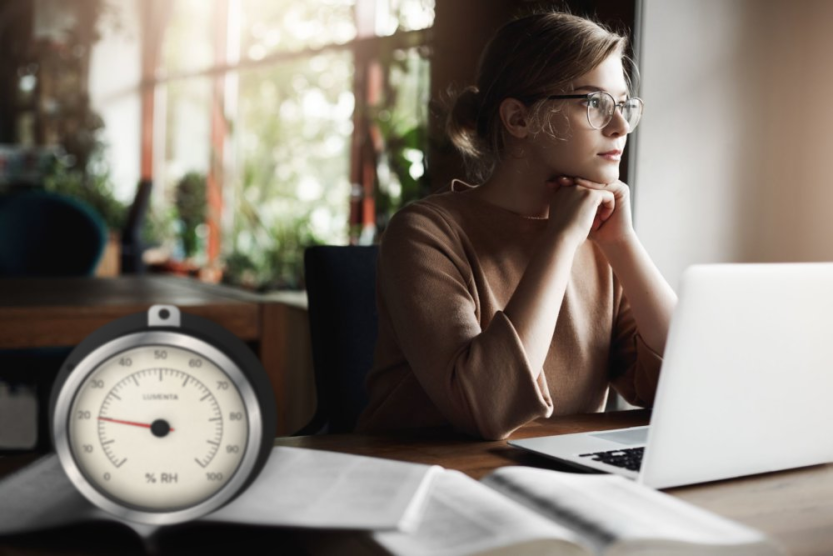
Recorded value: 20 %
